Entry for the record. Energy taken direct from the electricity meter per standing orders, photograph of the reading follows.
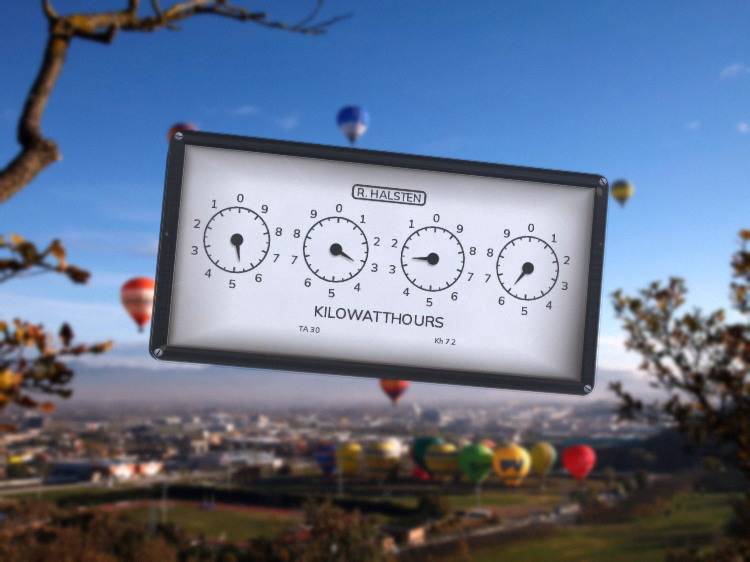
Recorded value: 5326 kWh
